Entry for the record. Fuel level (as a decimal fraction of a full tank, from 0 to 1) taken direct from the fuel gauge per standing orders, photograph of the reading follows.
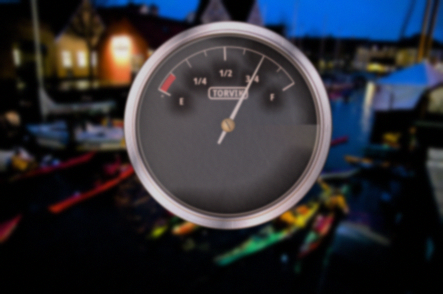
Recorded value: 0.75
